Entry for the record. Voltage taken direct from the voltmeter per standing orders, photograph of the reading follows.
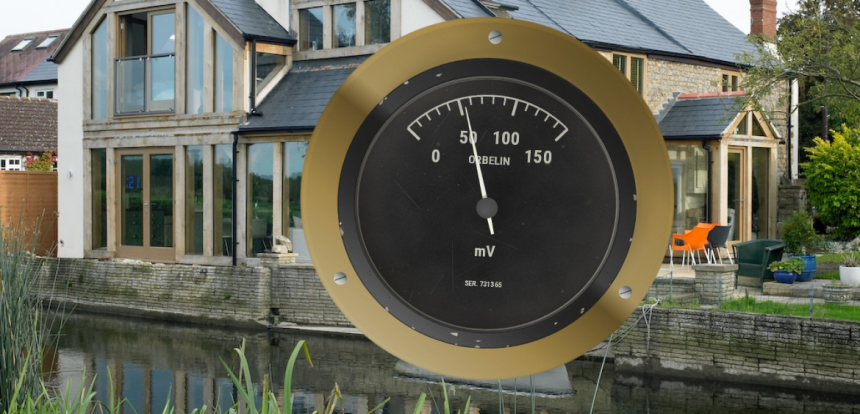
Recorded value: 55 mV
